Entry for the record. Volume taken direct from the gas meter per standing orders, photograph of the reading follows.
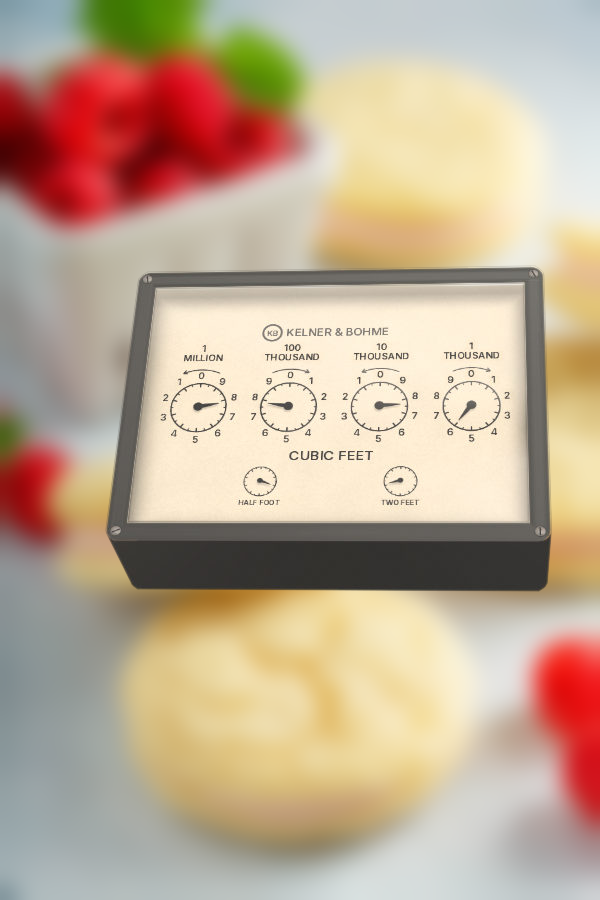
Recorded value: 777600 ft³
